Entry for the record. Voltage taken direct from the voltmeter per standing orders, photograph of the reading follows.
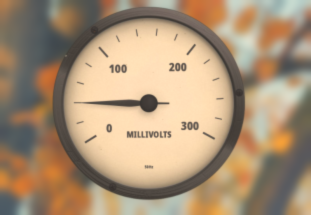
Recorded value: 40 mV
